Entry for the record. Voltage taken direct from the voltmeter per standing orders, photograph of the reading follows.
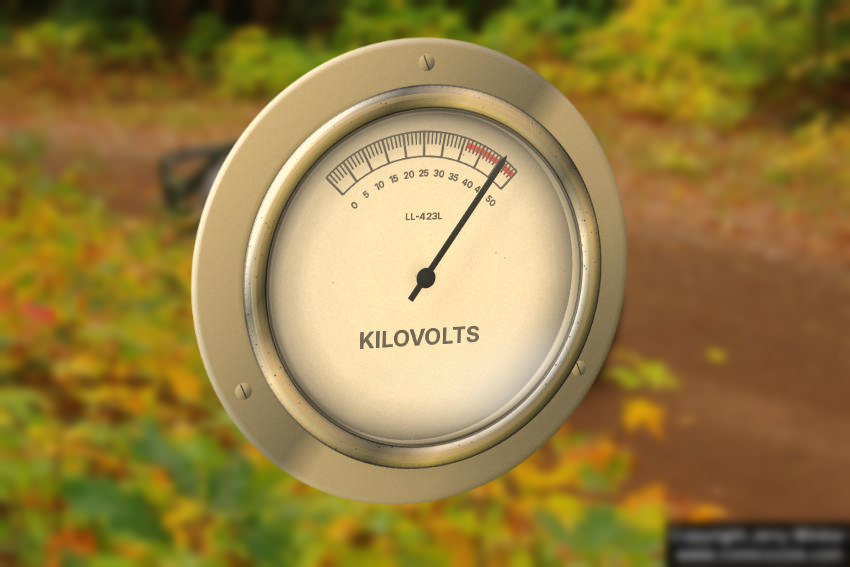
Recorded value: 45 kV
